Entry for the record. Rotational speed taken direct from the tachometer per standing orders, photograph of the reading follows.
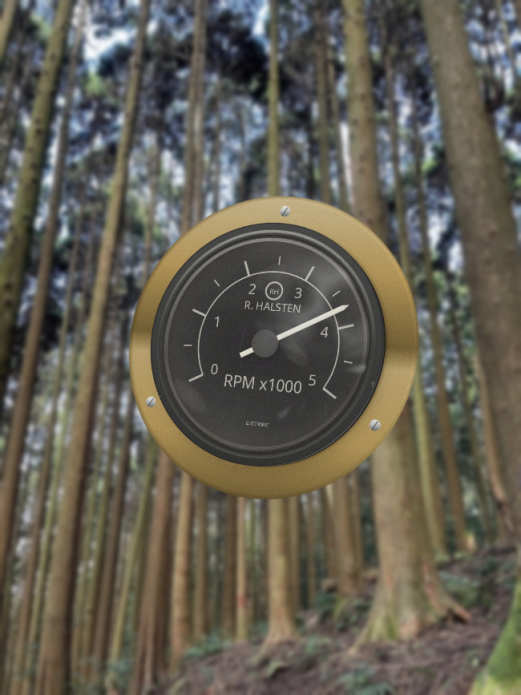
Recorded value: 3750 rpm
